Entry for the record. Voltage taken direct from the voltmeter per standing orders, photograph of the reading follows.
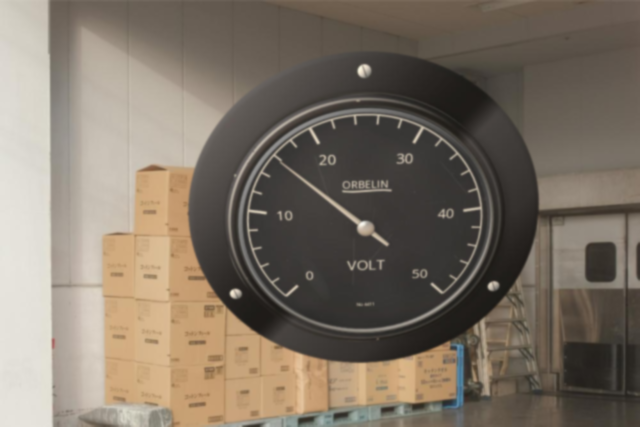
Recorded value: 16 V
